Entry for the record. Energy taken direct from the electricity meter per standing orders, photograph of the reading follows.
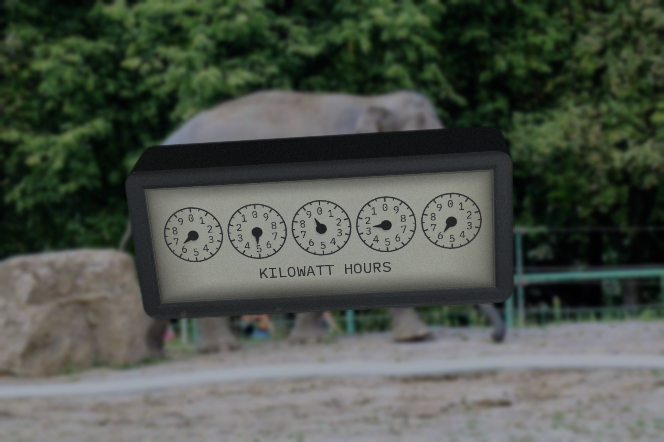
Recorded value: 64926 kWh
